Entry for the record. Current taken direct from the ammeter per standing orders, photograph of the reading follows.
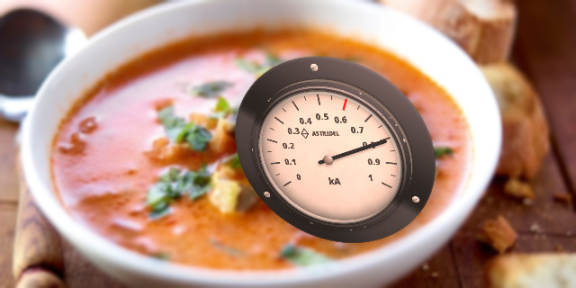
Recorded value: 0.8 kA
